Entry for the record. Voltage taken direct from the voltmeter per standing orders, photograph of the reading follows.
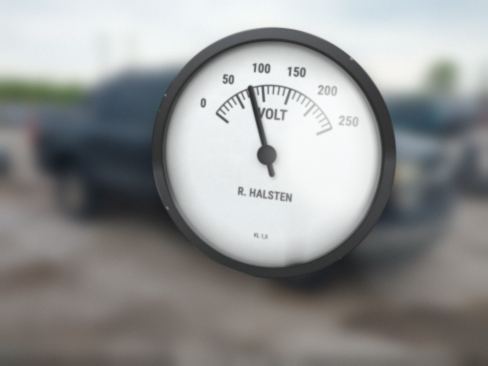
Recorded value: 80 V
